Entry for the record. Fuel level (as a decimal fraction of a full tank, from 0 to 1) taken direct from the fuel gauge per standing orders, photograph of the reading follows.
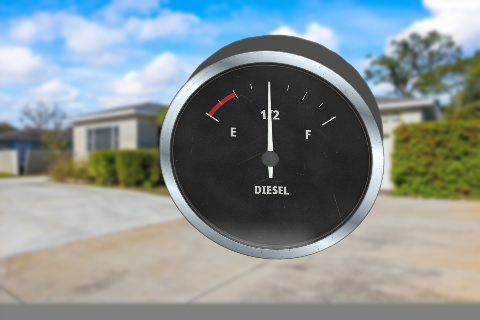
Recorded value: 0.5
